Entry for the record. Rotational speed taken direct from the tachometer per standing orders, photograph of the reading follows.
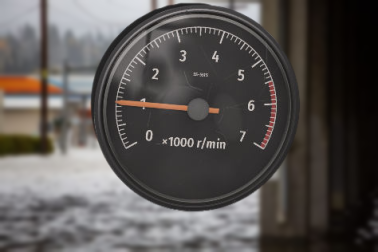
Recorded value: 1000 rpm
